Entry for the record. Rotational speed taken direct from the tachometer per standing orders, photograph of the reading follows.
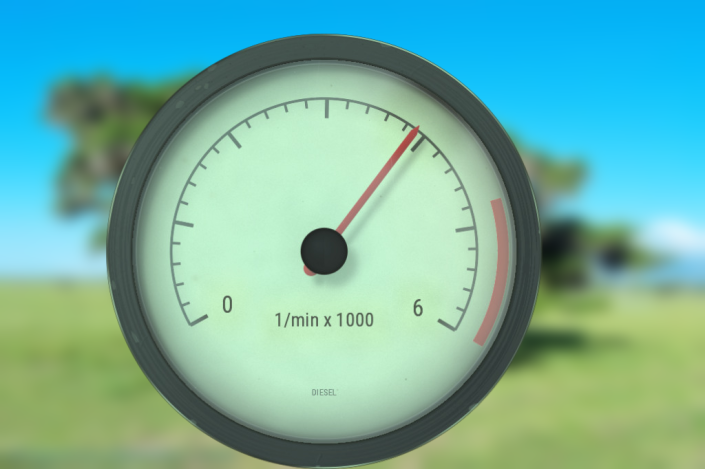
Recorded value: 3900 rpm
